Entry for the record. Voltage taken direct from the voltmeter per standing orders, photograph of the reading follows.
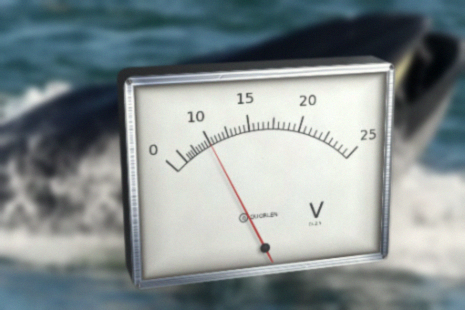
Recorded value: 10 V
